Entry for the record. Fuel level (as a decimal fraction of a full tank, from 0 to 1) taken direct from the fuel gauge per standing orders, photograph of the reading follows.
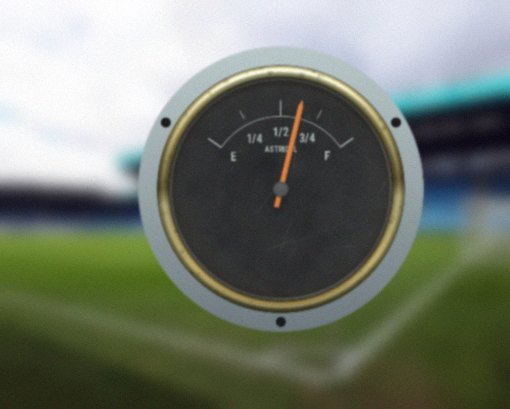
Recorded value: 0.625
